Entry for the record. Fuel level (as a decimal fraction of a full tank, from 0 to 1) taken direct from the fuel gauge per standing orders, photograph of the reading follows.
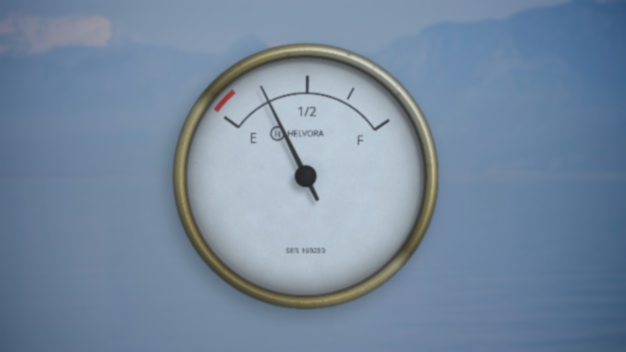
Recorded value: 0.25
